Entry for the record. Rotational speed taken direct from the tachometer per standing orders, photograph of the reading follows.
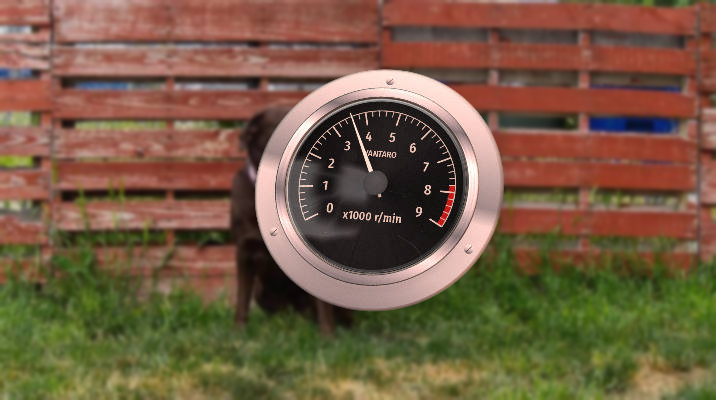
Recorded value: 3600 rpm
